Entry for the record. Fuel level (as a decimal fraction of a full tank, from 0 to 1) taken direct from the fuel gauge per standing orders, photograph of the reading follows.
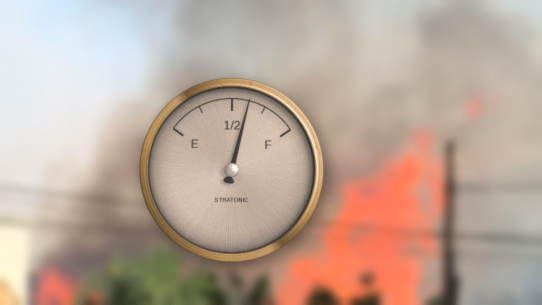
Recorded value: 0.625
